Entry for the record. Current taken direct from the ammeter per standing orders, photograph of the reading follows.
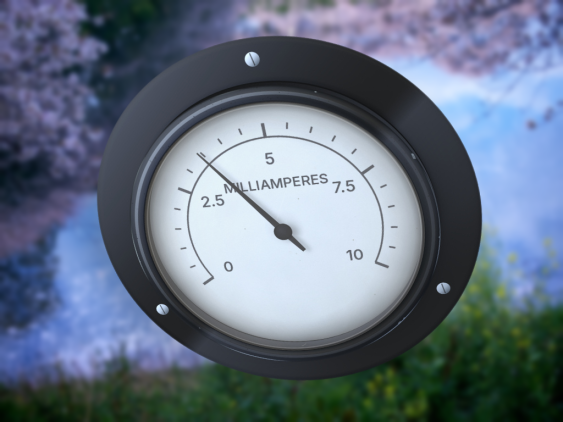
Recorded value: 3.5 mA
